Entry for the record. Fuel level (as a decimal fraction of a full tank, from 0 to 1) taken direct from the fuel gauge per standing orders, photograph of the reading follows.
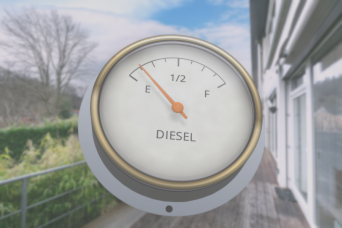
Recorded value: 0.125
